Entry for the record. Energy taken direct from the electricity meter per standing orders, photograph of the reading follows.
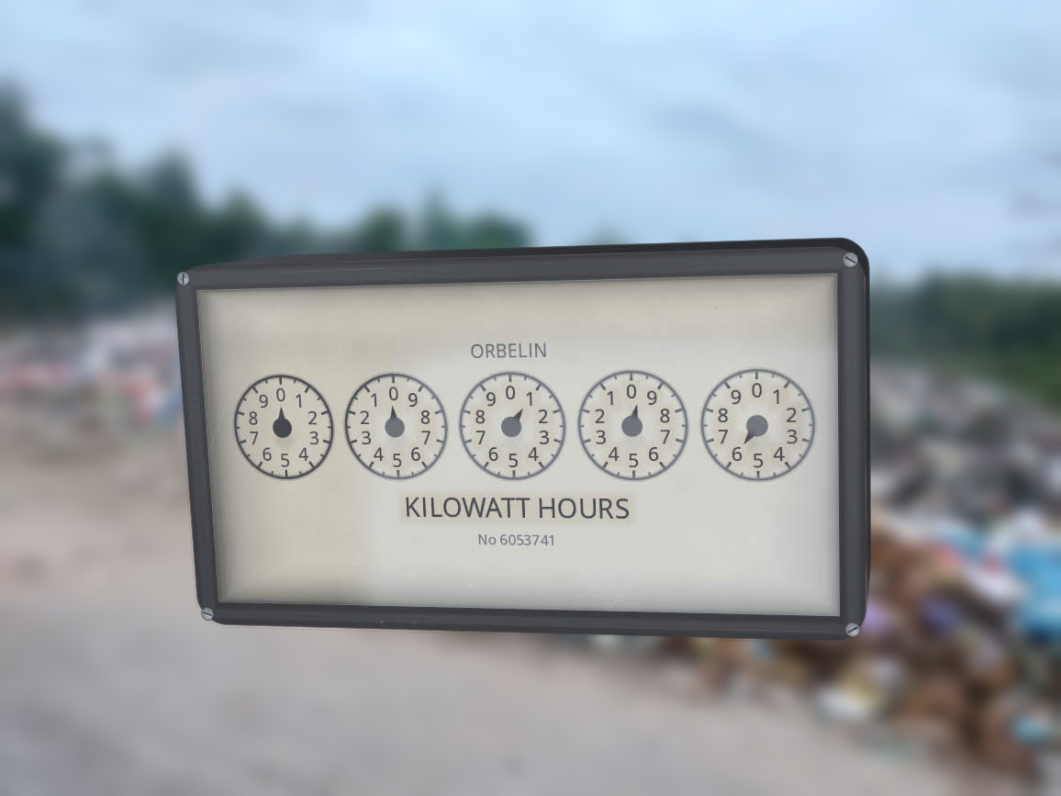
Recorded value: 96 kWh
